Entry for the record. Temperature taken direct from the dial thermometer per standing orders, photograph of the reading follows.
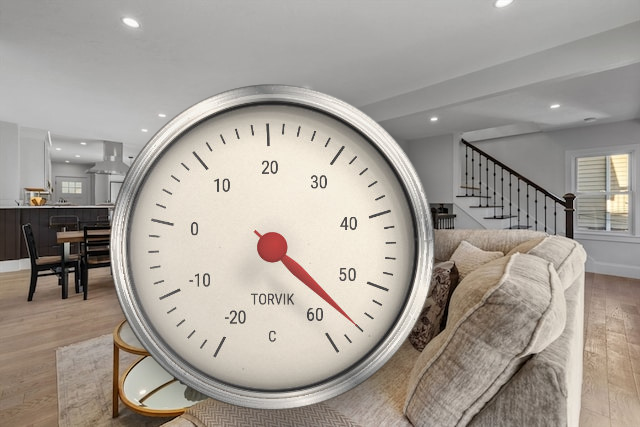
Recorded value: 56 °C
